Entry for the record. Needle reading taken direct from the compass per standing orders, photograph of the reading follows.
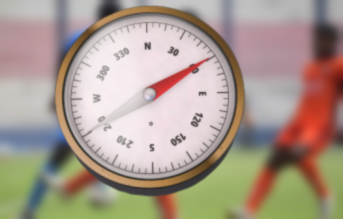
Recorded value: 60 °
